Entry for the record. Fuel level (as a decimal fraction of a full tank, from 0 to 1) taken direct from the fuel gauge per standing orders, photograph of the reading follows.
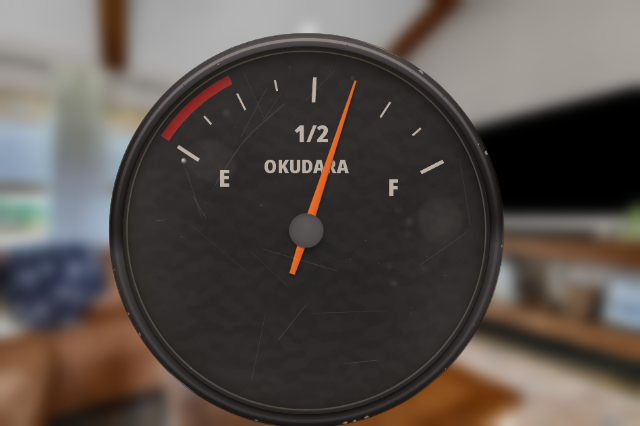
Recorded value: 0.625
